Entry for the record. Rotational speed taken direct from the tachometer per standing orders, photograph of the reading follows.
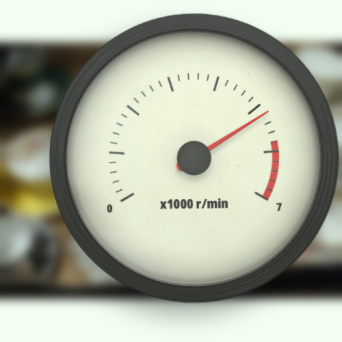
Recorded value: 5200 rpm
